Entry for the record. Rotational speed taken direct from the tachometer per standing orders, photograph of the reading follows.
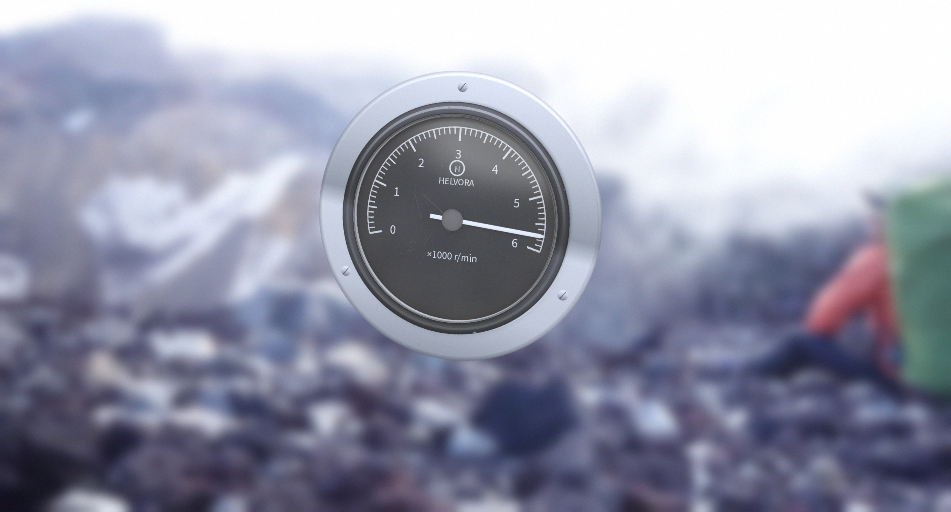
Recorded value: 5700 rpm
